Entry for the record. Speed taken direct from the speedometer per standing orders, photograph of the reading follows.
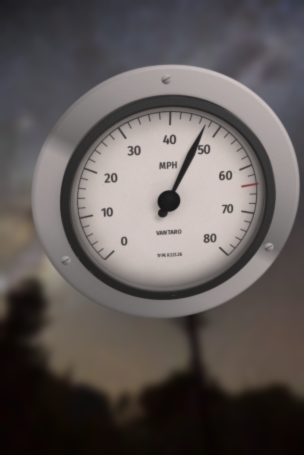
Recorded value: 47 mph
